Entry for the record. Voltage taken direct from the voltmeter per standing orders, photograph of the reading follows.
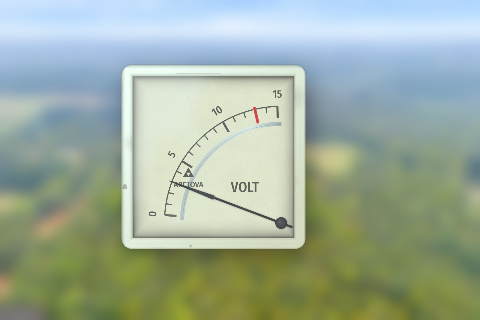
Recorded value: 3 V
